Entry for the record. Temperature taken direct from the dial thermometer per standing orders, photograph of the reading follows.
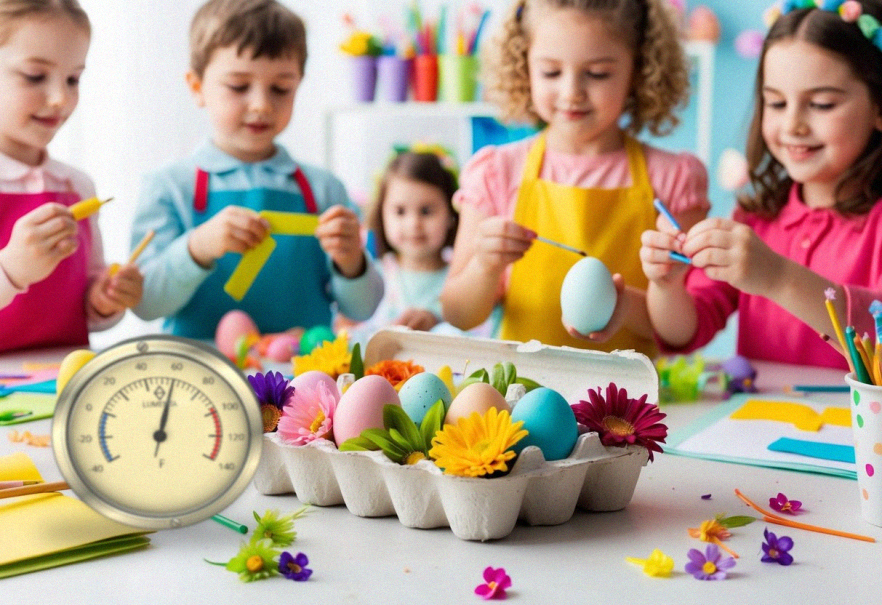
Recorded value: 60 °F
